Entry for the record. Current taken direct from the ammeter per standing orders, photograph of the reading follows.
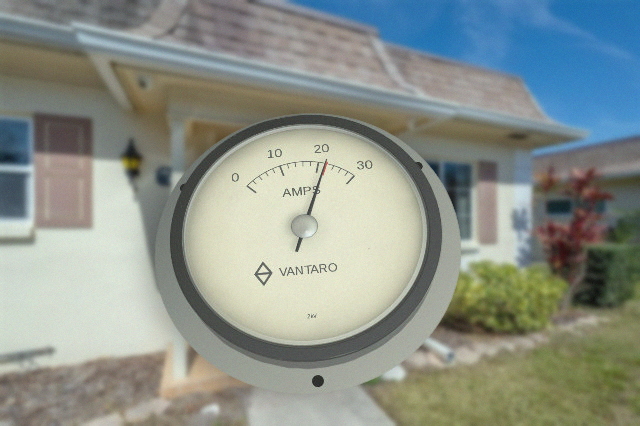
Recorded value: 22 A
